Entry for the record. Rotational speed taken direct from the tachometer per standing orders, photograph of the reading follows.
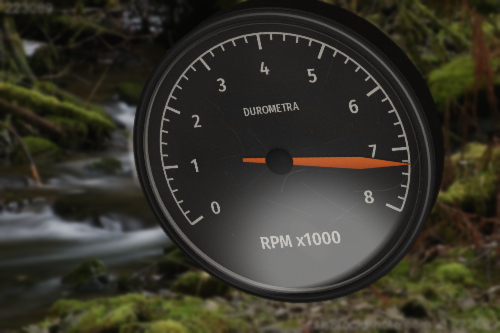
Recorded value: 7200 rpm
